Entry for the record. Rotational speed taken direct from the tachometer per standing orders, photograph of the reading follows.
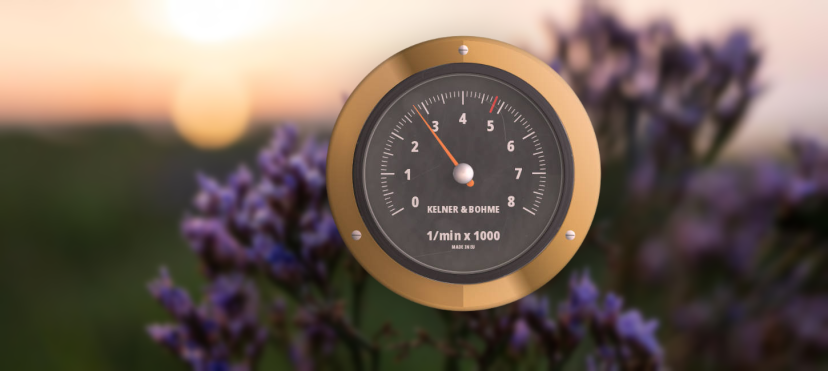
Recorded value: 2800 rpm
